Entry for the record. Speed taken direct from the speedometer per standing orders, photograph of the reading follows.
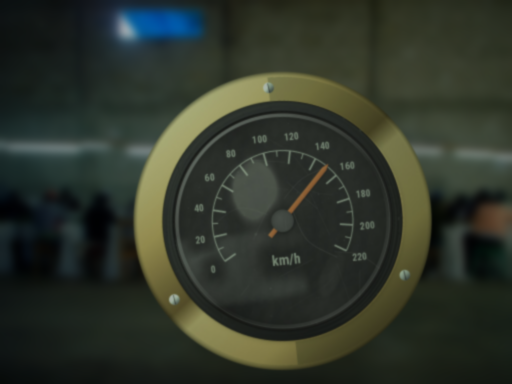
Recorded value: 150 km/h
